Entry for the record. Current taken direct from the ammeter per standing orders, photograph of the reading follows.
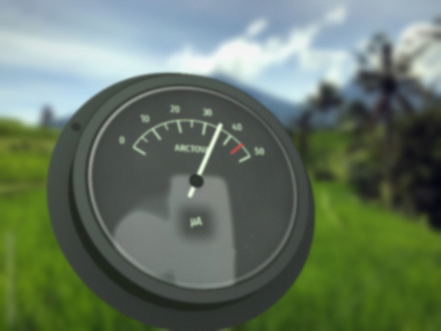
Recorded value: 35 µA
